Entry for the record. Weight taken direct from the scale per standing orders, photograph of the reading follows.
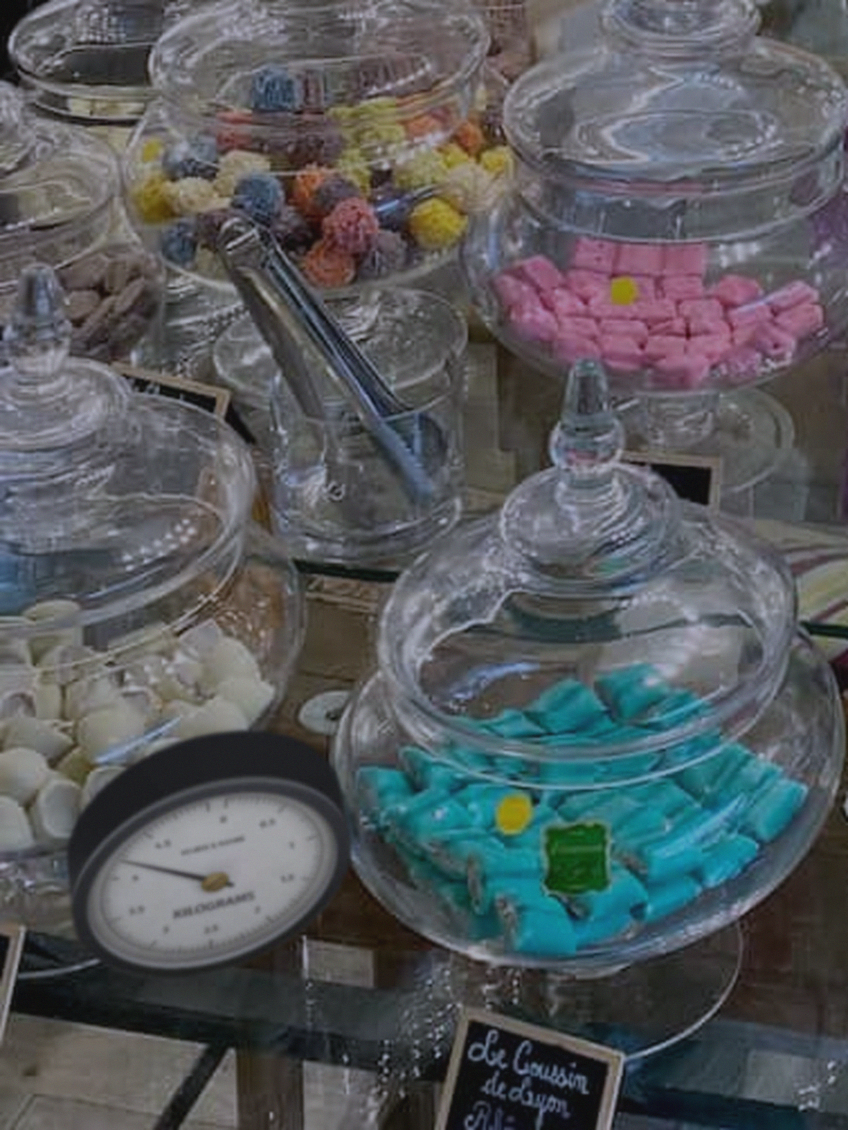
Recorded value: 4.25 kg
